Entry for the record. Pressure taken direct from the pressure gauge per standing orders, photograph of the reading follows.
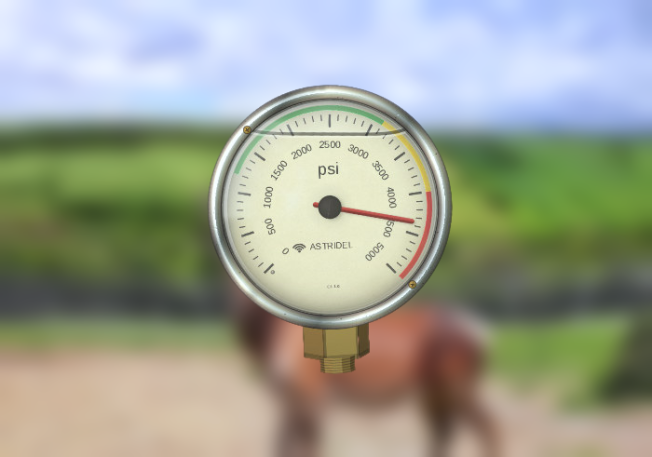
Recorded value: 4350 psi
